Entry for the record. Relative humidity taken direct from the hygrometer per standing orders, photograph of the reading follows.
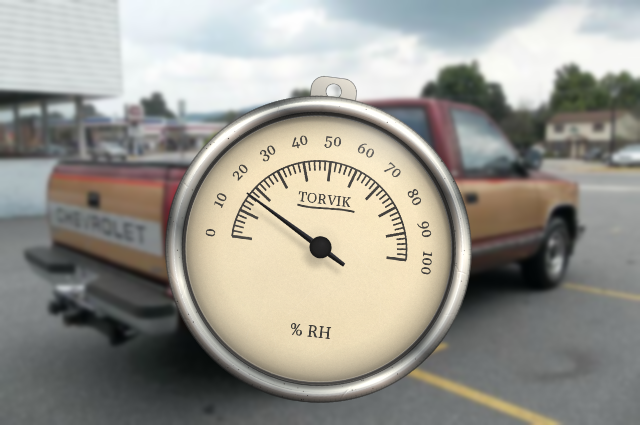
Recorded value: 16 %
